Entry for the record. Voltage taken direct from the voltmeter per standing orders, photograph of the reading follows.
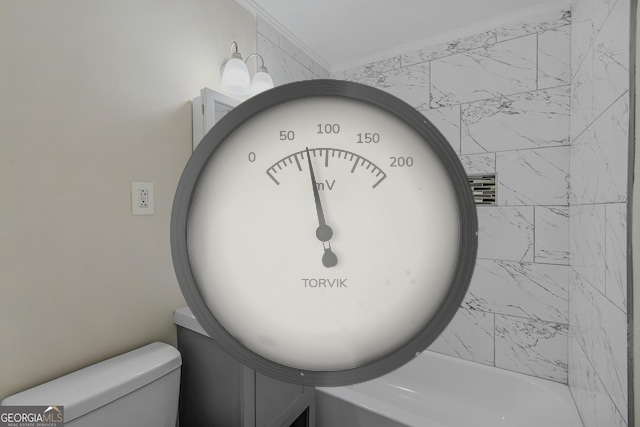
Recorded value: 70 mV
